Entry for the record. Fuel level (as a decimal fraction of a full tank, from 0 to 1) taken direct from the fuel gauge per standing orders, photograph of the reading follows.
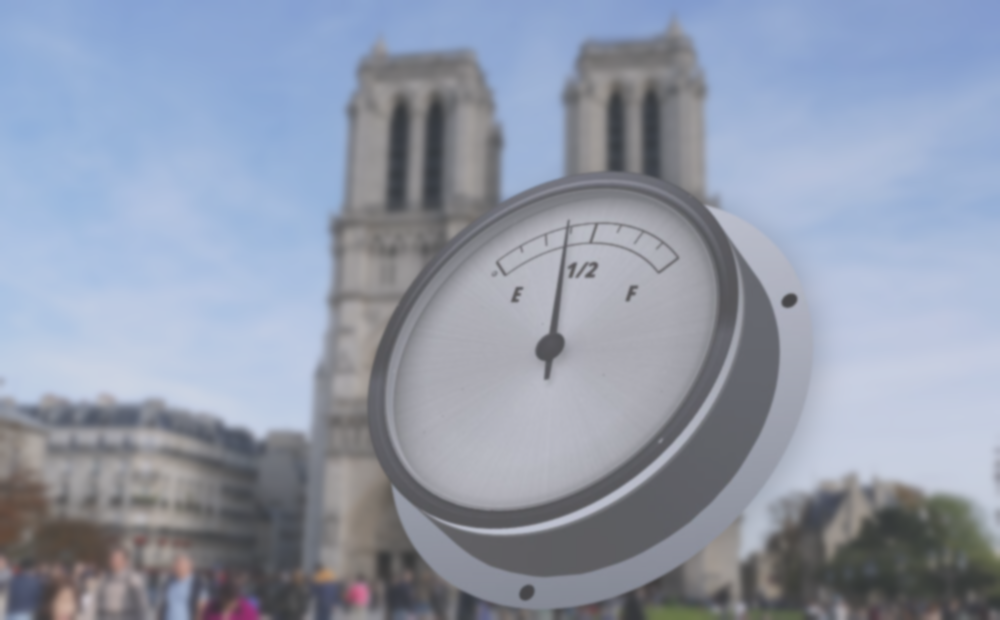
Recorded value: 0.375
